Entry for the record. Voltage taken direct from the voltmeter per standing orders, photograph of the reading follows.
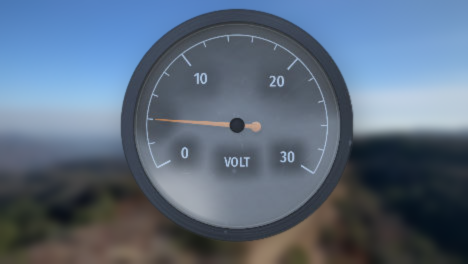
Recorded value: 4 V
